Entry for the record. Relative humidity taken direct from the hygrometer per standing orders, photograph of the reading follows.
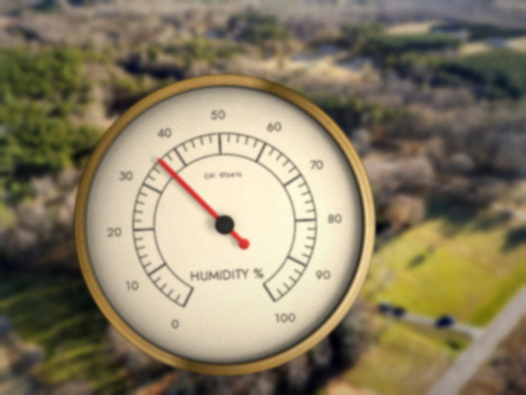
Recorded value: 36 %
